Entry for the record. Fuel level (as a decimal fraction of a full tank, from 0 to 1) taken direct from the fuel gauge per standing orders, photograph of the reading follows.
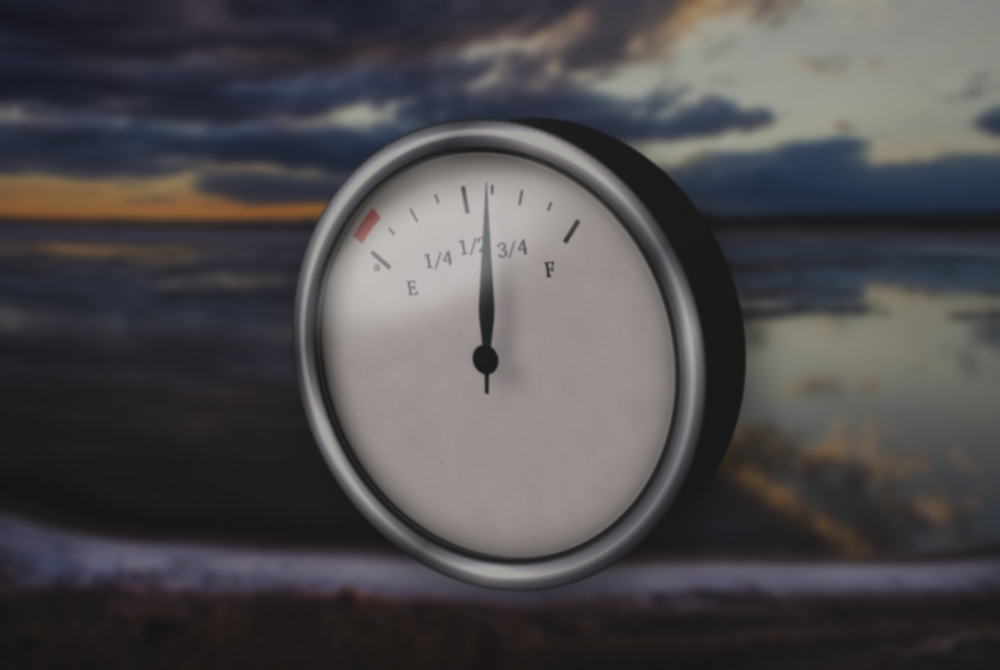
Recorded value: 0.625
